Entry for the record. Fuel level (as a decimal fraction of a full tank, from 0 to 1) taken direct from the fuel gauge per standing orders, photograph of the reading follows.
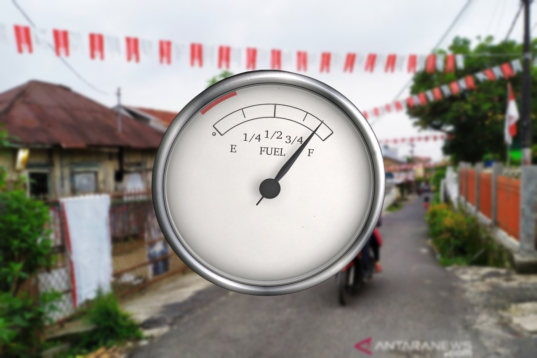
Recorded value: 0.875
